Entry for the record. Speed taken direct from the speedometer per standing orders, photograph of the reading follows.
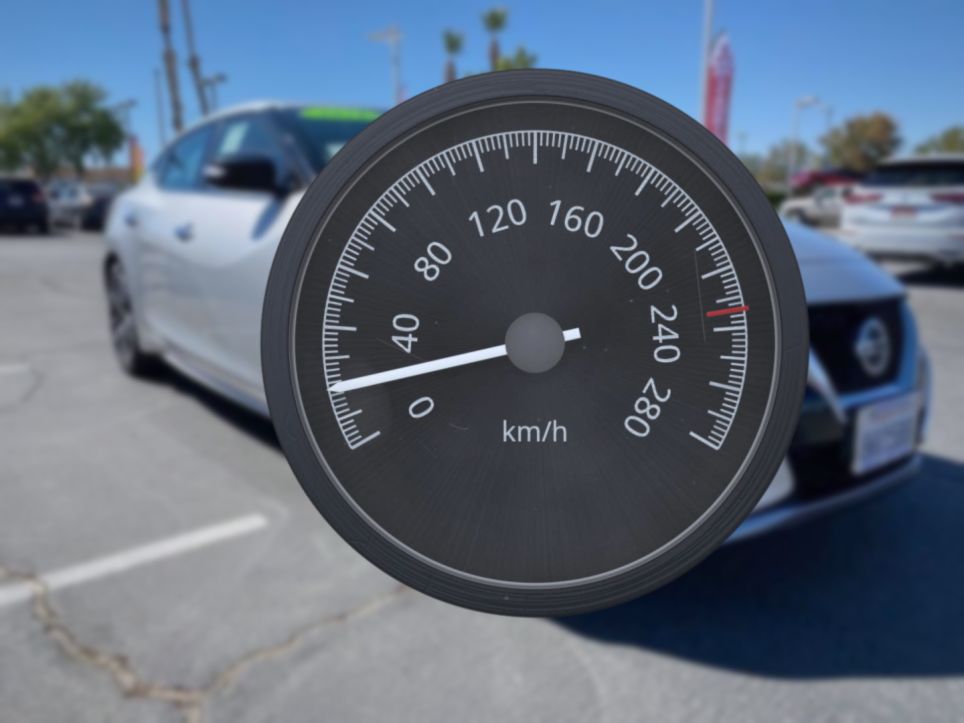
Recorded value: 20 km/h
